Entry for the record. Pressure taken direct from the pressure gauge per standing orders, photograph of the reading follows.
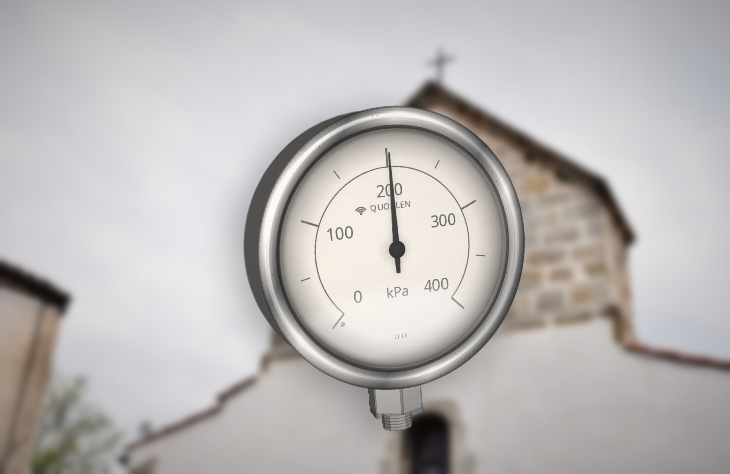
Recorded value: 200 kPa
